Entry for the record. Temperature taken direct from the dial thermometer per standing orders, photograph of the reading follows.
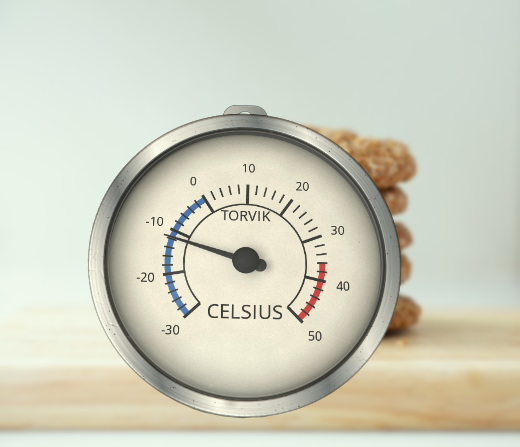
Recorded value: -12 °C
